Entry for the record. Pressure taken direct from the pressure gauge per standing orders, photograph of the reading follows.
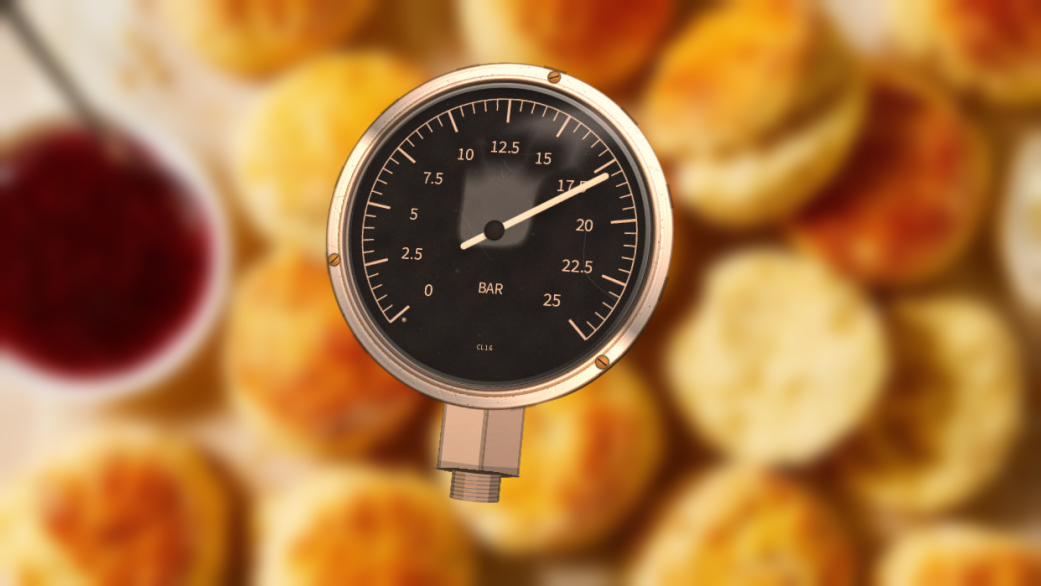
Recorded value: 18 bar
